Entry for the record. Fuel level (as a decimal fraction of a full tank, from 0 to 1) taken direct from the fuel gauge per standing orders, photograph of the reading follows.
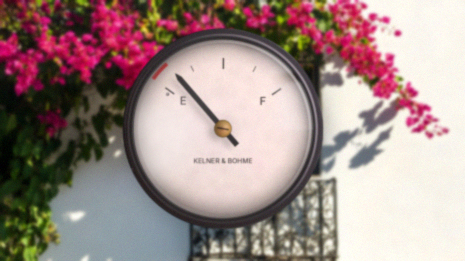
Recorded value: 0.125
